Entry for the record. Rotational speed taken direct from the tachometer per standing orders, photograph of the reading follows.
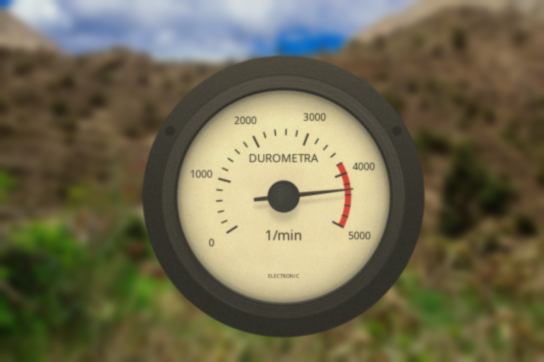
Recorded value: 4300 rpm
